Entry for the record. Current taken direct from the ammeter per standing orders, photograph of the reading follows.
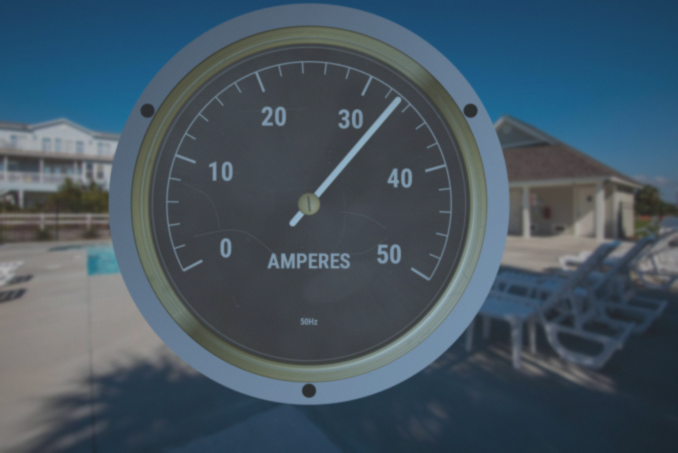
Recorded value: 33 A
